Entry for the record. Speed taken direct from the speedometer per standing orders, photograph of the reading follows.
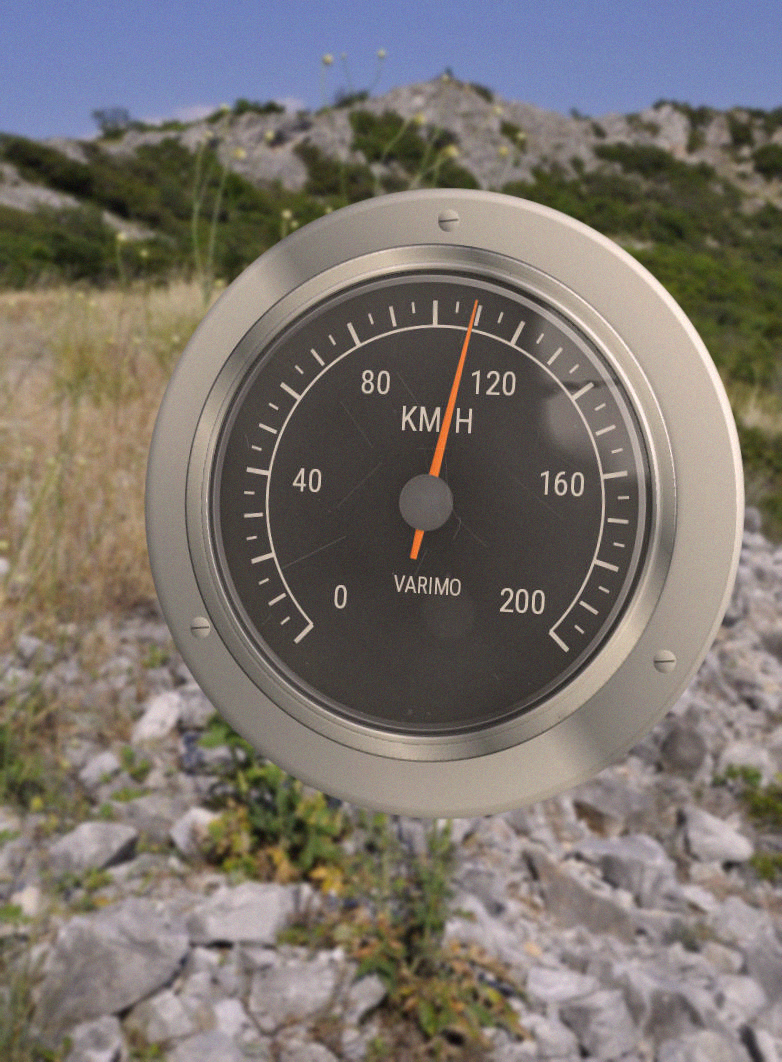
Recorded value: 110 km/h
